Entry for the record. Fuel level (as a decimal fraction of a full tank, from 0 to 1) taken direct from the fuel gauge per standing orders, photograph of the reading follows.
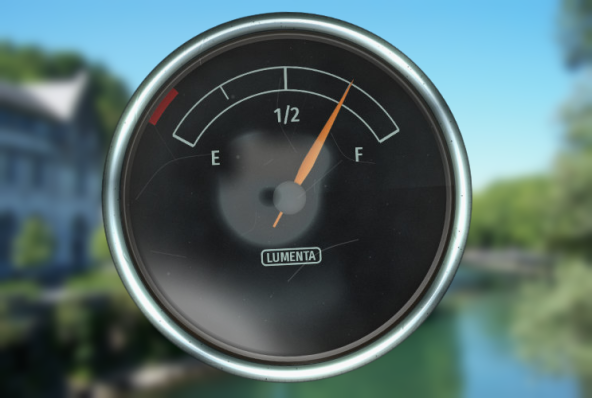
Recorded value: 0.75
